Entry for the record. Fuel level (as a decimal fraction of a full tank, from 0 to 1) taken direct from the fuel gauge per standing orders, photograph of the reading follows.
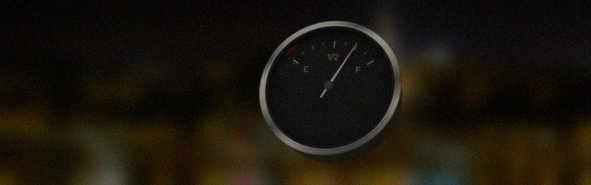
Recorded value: 0.75
